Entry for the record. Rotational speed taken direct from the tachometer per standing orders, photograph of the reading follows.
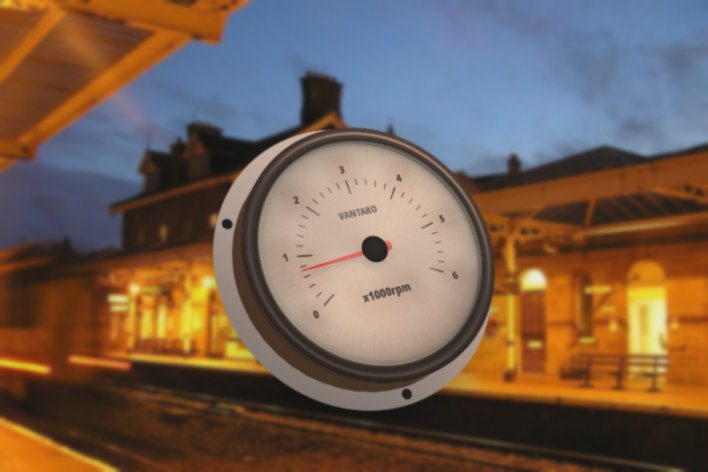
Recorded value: 700 rpm
